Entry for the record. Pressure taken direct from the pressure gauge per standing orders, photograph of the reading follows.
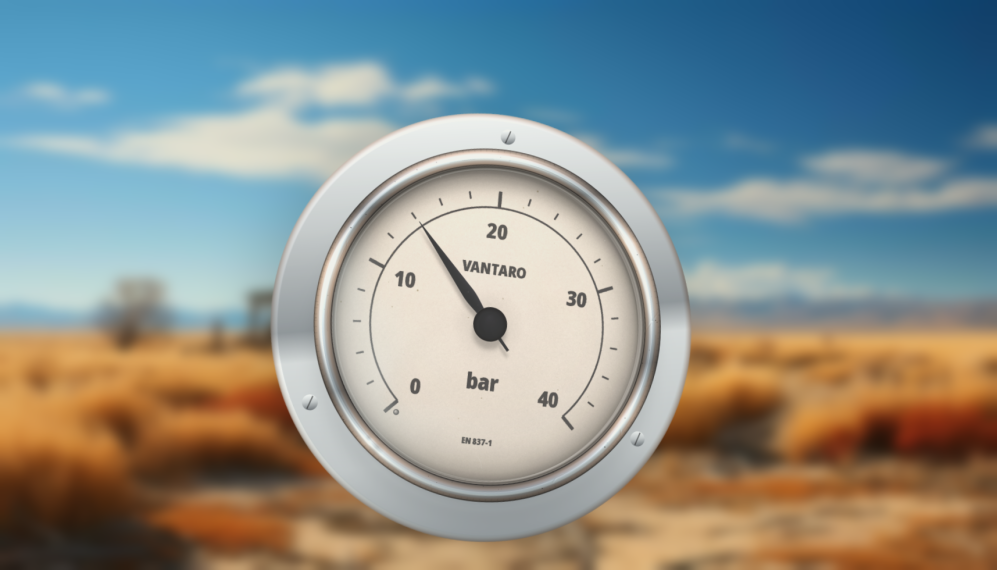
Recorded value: 14 bar
